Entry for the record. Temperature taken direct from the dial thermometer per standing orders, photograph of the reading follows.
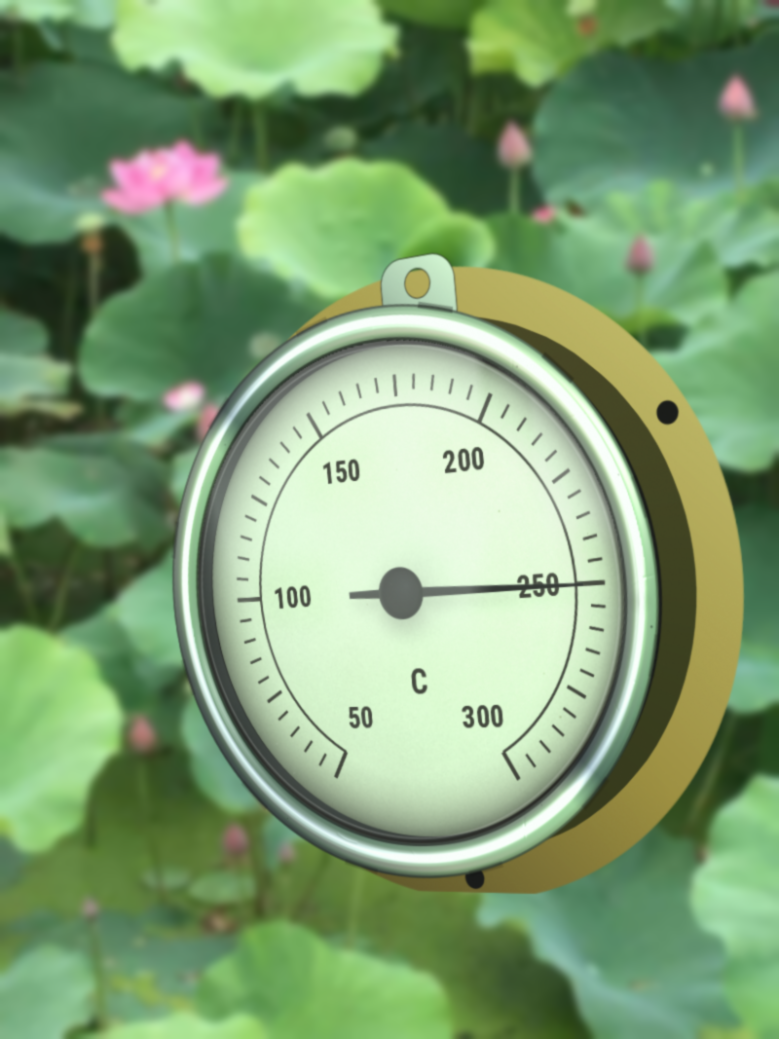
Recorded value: 250 °C
